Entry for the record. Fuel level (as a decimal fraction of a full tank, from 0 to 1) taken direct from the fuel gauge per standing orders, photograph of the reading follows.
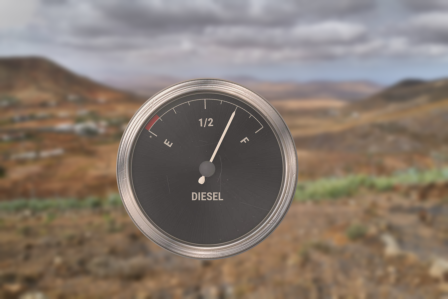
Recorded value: 0.75
